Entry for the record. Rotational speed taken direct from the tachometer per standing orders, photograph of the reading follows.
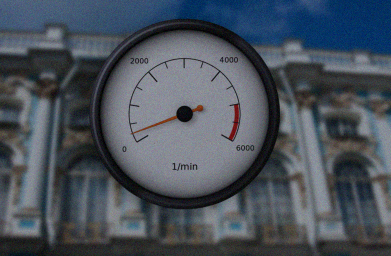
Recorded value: 250 rpm
